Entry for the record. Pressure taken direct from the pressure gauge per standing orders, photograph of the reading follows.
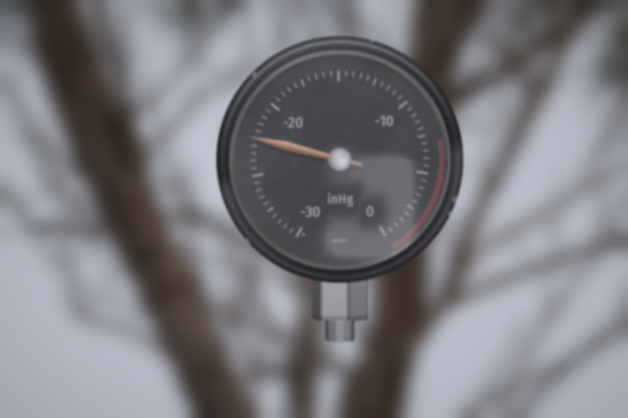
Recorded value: -22.5 inHg
